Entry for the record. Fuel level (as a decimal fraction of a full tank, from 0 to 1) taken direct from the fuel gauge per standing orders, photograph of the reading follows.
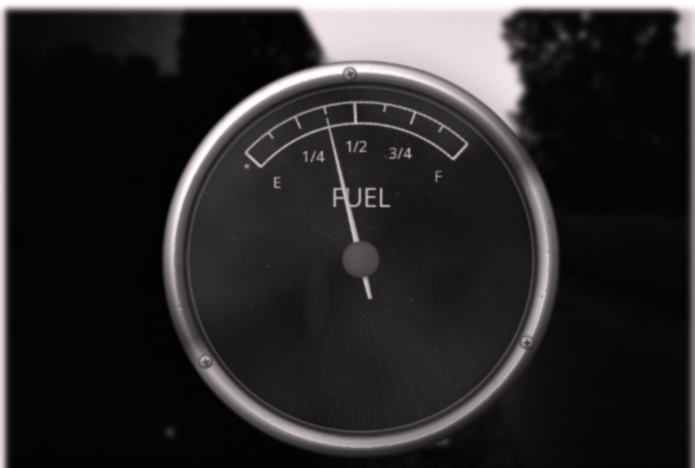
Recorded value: 0.375
